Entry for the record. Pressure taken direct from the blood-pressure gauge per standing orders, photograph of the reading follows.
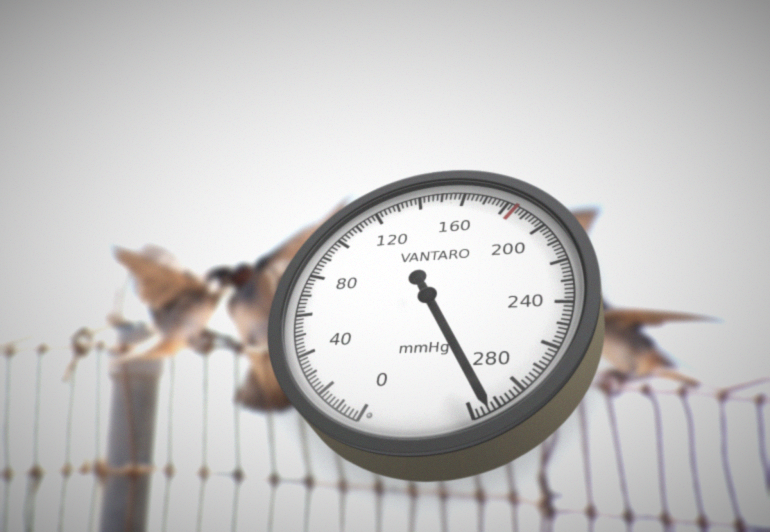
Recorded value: 294 mmHg
